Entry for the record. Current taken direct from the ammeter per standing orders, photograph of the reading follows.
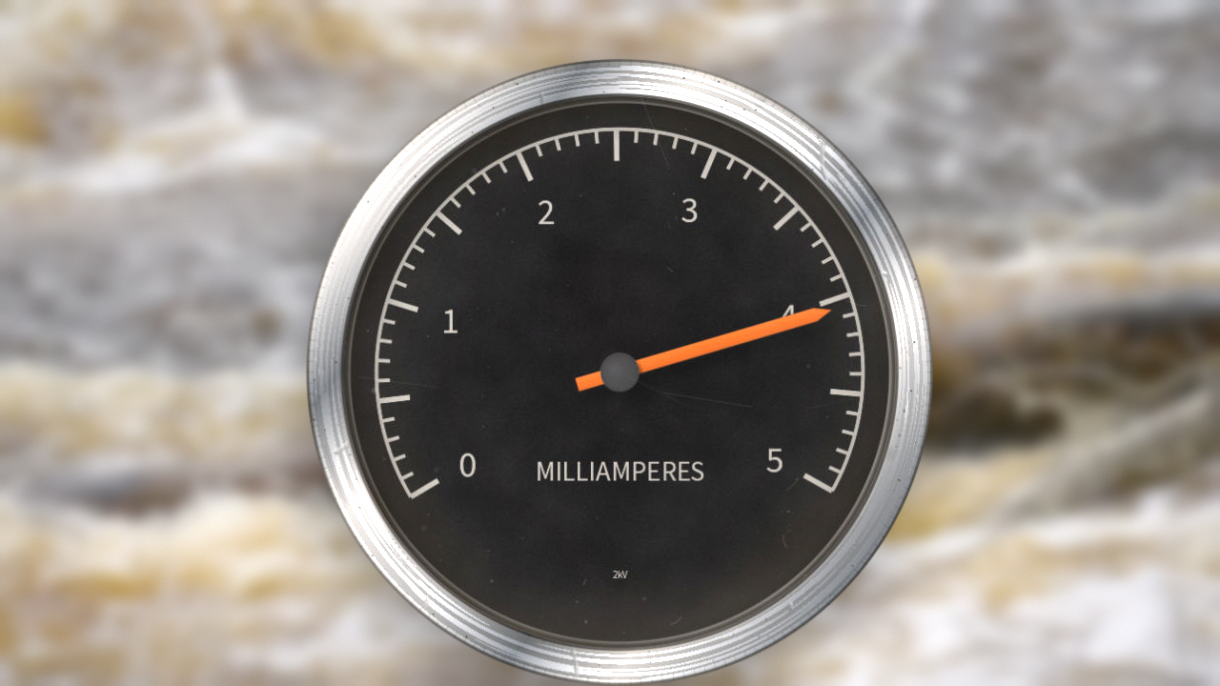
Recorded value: 4.05 mA
